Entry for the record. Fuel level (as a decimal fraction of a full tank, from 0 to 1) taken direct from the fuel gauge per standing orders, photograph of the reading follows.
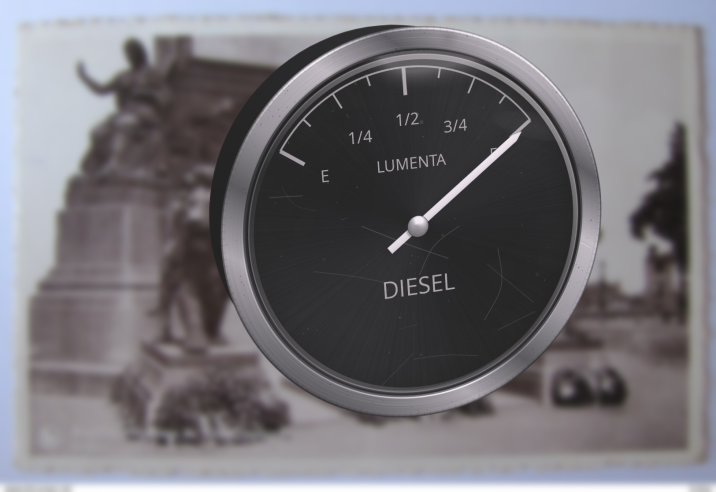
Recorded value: 1
